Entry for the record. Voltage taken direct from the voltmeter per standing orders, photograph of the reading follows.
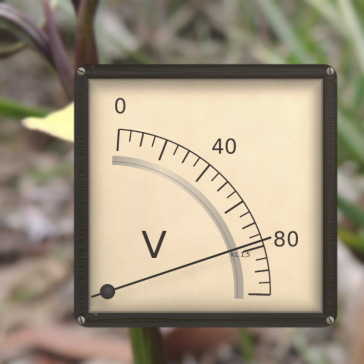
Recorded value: 77.5 V
